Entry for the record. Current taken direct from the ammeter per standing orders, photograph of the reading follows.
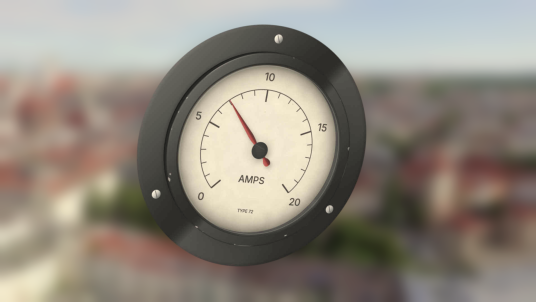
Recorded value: 7 A
